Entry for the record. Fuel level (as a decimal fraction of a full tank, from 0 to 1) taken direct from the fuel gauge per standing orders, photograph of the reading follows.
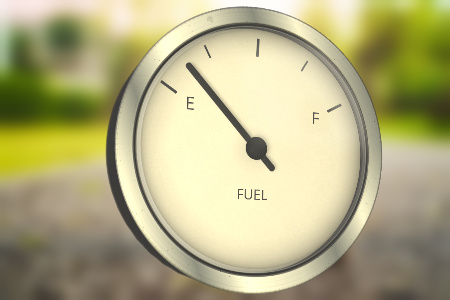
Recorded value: 0.125
